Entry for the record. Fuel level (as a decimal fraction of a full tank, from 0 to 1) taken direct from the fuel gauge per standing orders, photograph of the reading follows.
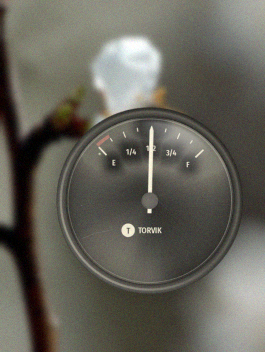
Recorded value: 0.5
